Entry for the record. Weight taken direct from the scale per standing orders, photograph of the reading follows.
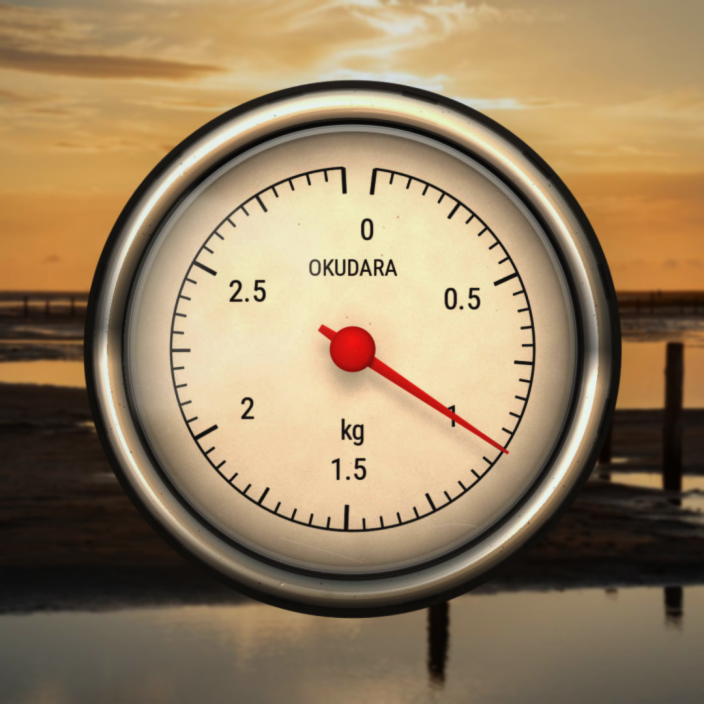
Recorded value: 1 kg
